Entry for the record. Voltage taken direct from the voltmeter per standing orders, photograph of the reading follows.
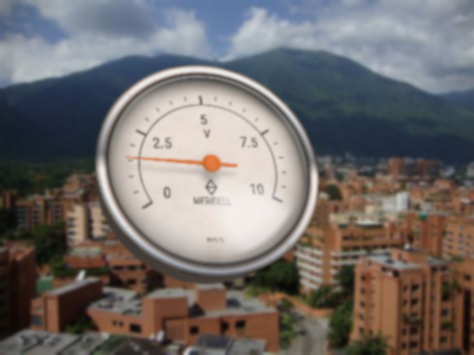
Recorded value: 1.5 V
